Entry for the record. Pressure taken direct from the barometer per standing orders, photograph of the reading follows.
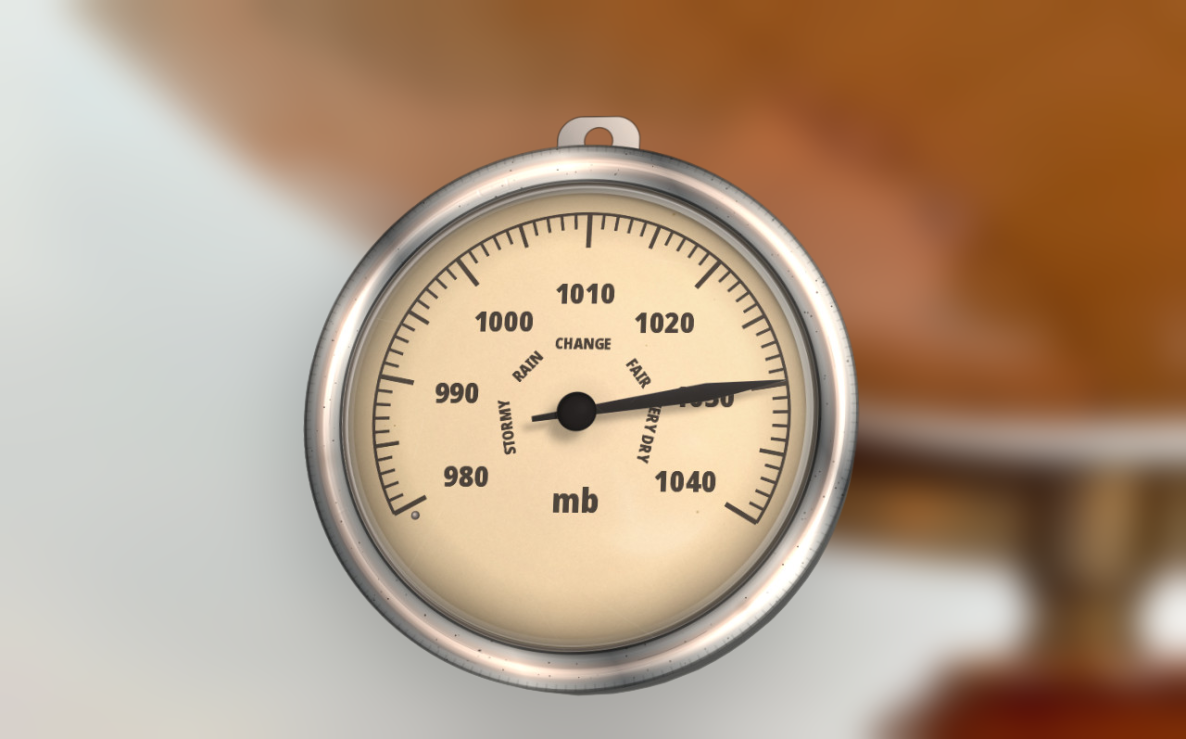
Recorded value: 1030 mbar
